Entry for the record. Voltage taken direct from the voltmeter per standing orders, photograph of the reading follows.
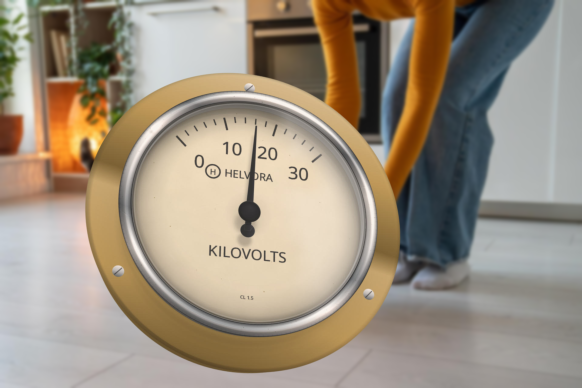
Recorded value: 16 kV
